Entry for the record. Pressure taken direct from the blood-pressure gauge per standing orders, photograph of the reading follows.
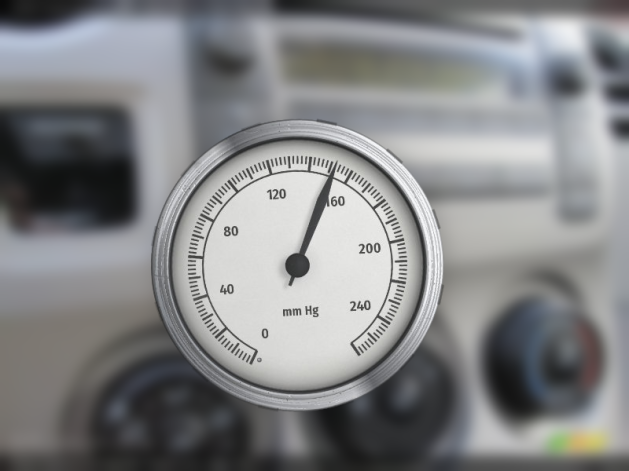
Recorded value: 152 mmHg
